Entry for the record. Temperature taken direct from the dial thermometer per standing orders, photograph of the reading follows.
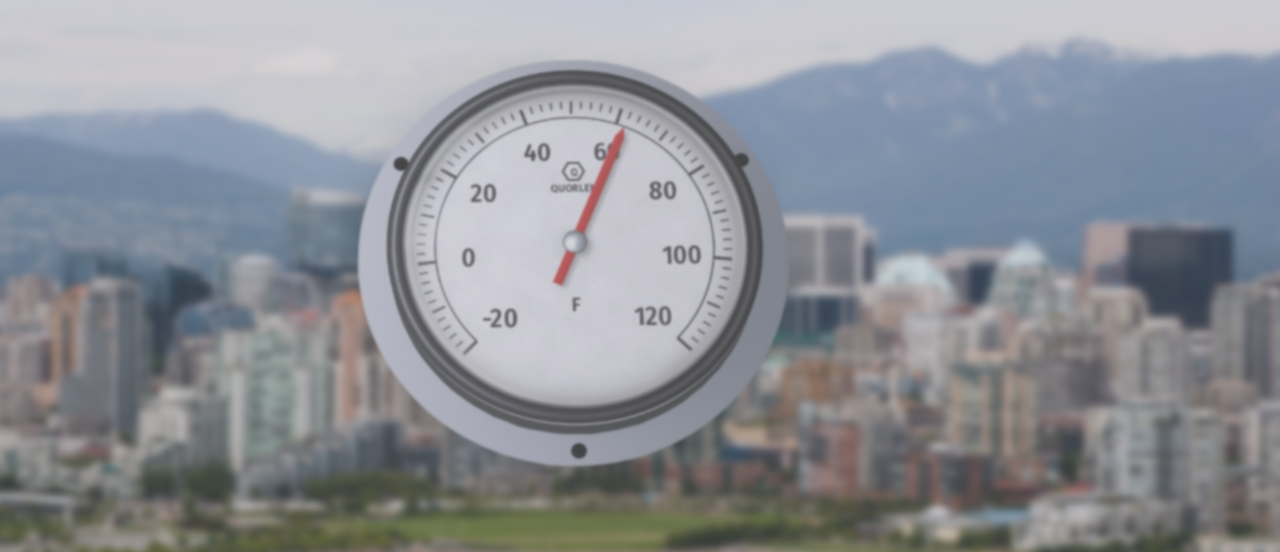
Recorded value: 62 °F
